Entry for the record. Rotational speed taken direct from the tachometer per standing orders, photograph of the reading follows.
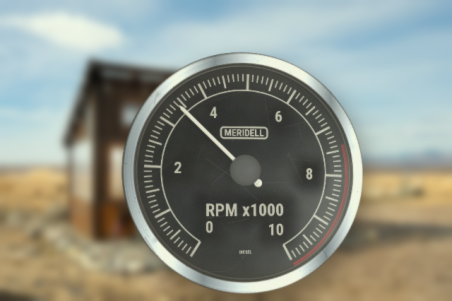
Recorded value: 3400 rpm
